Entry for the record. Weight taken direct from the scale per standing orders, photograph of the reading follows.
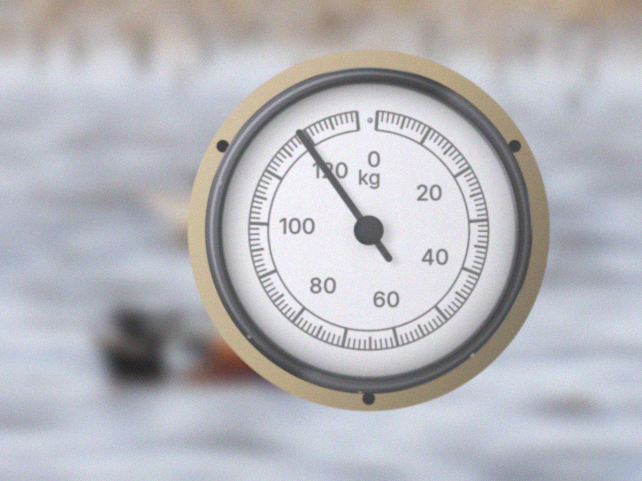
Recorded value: 119 kg
